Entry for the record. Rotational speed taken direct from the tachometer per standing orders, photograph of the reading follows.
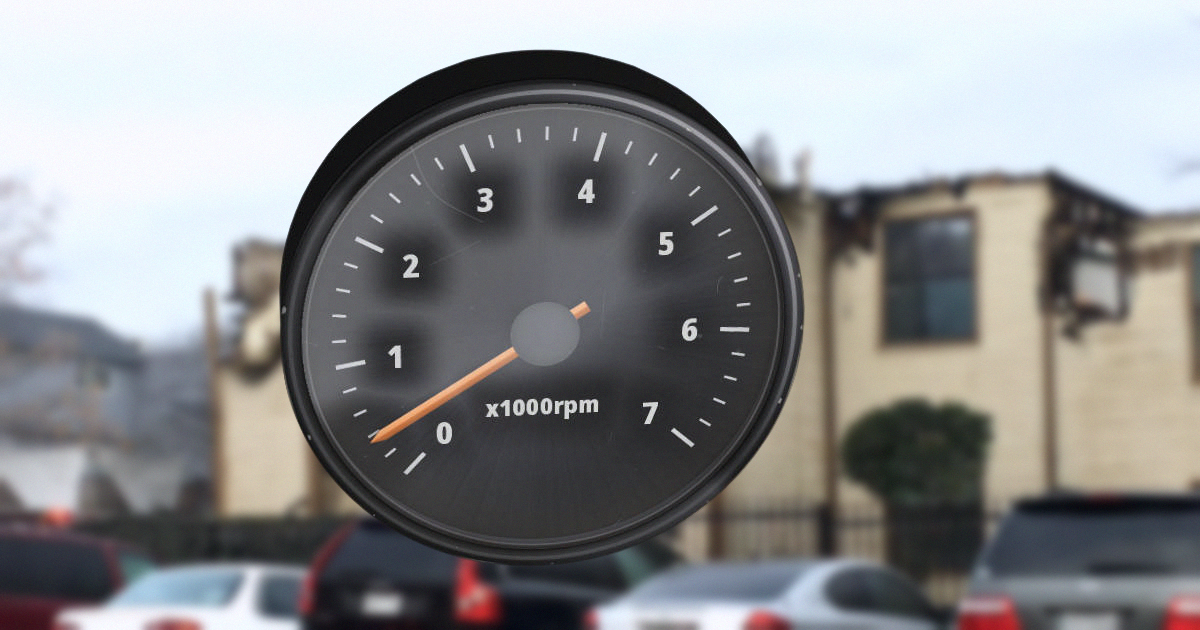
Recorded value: 400 rpm
